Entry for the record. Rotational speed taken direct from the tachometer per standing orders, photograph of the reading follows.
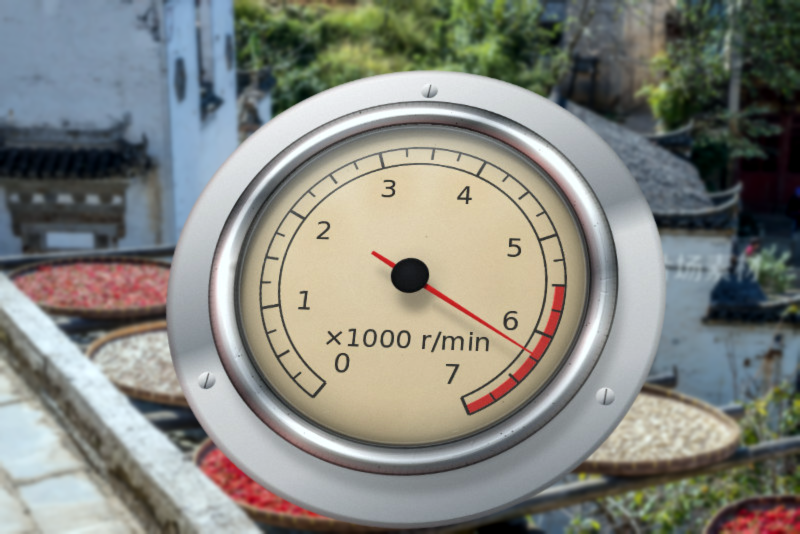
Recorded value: 6250 rpm
